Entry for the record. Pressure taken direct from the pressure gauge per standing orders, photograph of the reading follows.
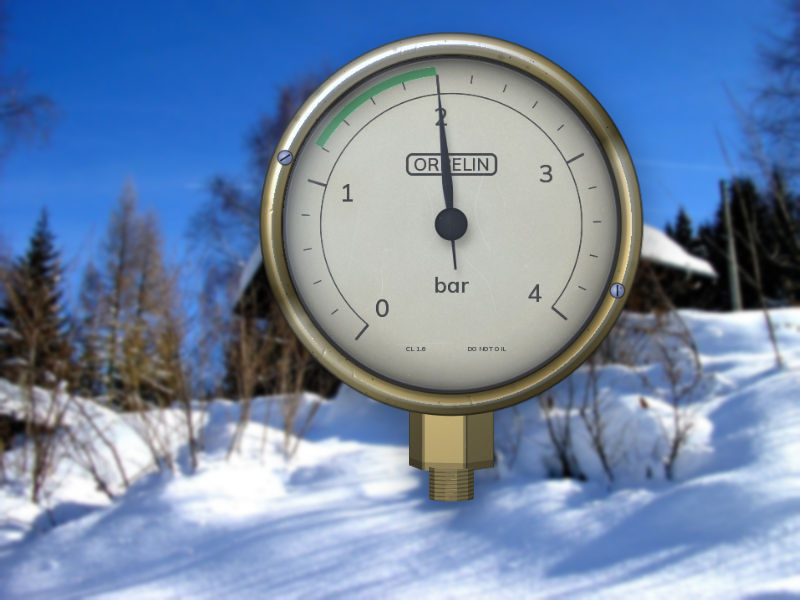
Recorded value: 2 bar
